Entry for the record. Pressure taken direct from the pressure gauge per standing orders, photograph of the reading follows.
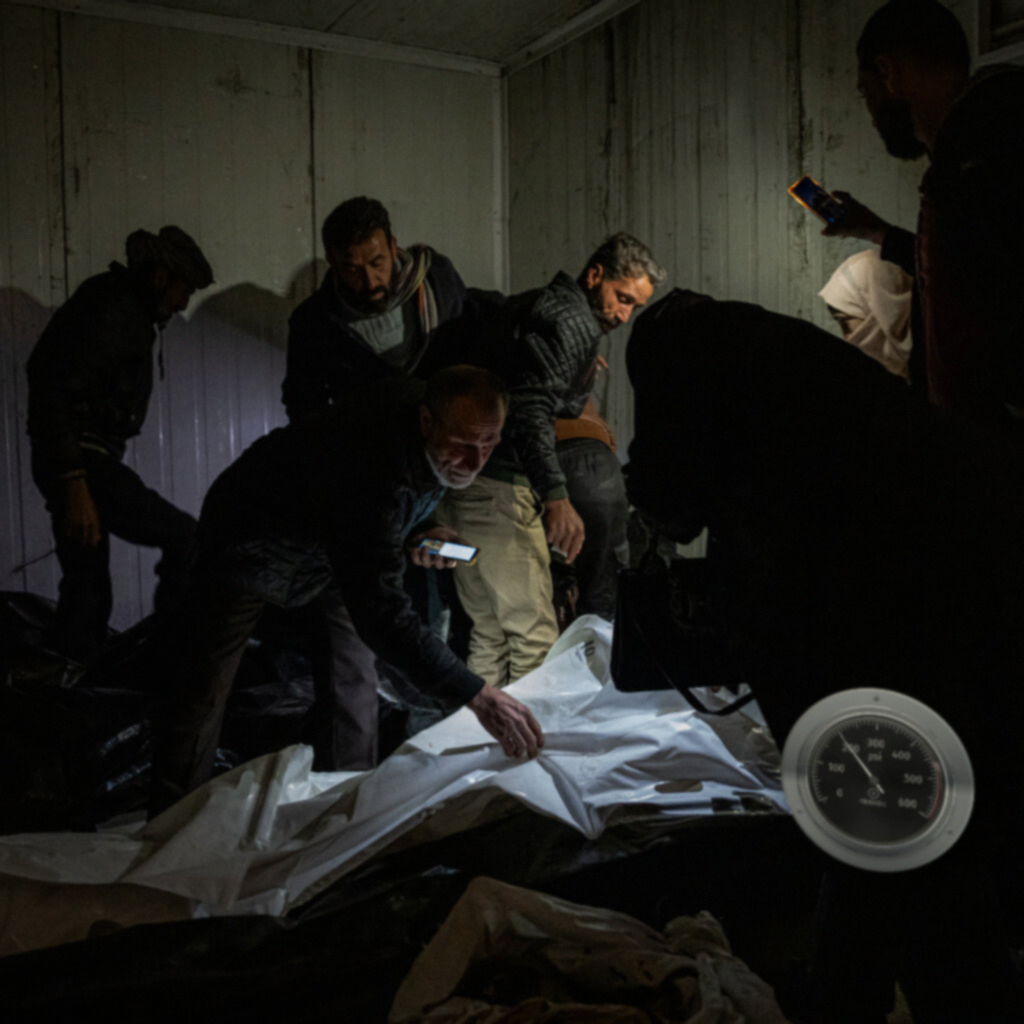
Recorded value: 200 psi
